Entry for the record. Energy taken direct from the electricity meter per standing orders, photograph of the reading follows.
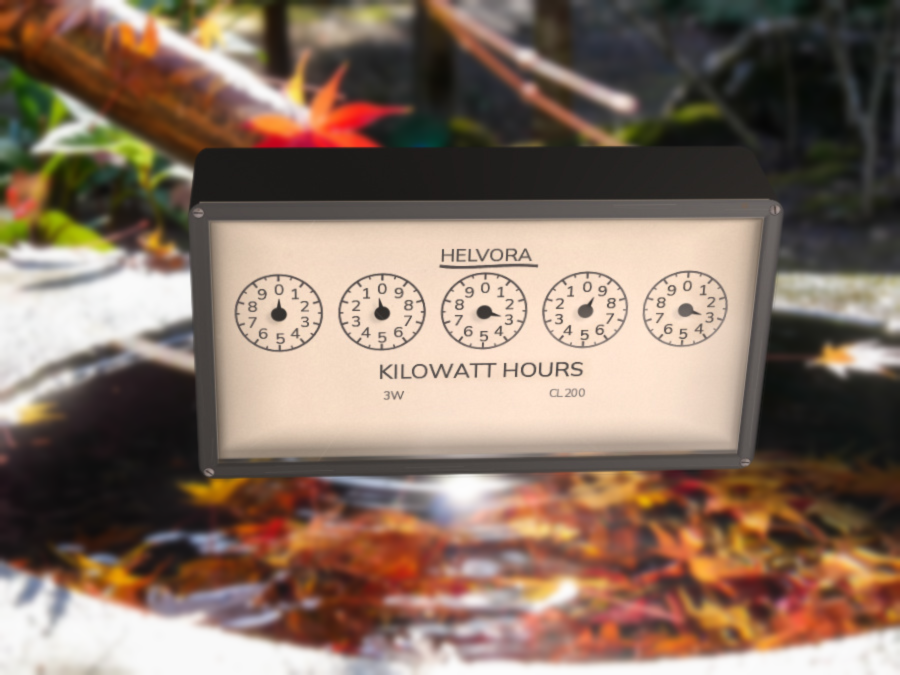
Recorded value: 293 kWh
